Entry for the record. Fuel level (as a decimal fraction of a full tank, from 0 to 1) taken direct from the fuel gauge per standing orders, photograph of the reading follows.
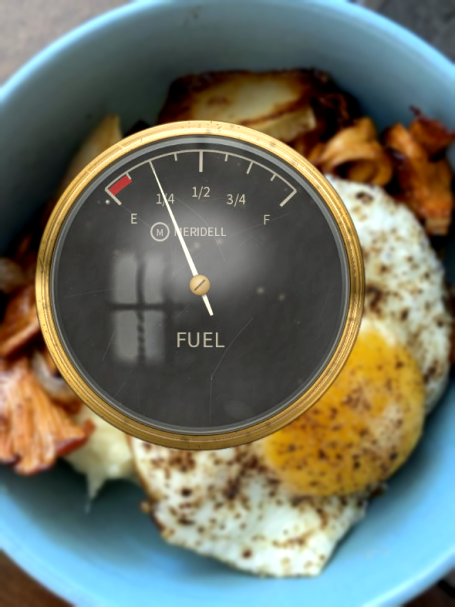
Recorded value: 0.25
